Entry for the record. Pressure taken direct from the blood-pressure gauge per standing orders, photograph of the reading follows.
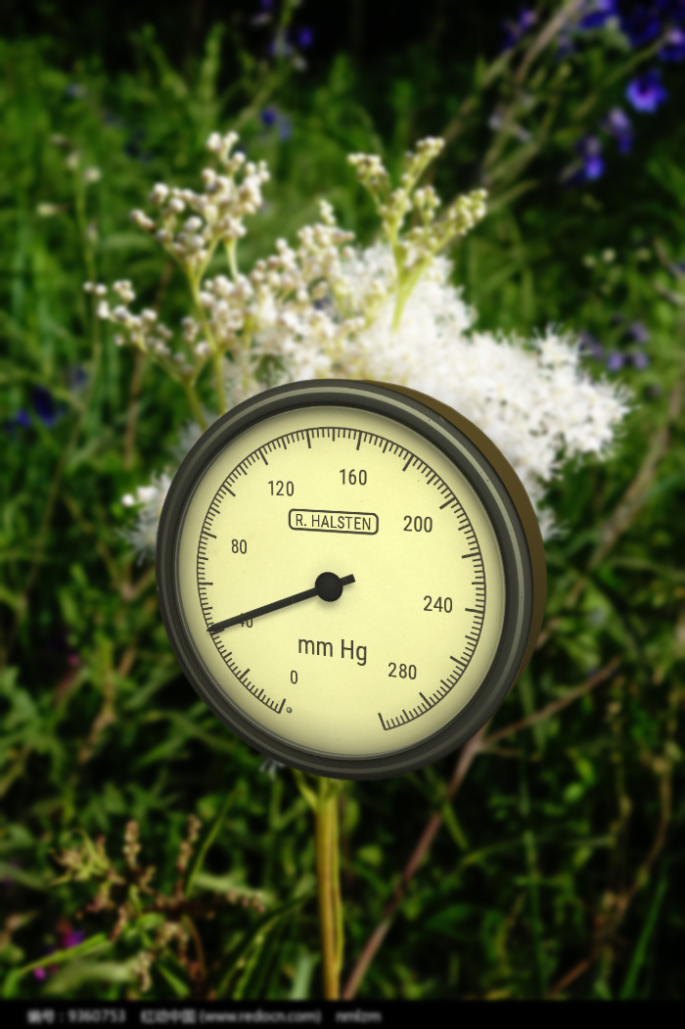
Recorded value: 42 mmHg
